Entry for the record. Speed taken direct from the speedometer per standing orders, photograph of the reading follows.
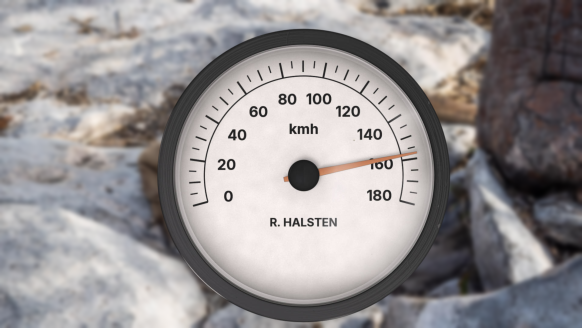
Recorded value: 157.5 km/h
